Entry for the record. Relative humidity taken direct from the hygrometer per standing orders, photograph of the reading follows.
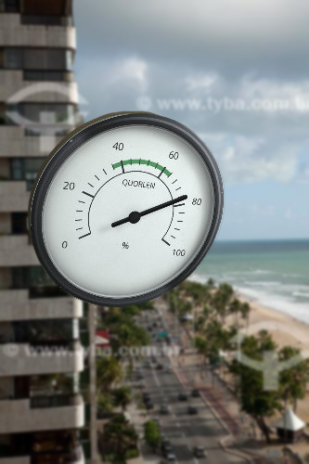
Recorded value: 76 %
